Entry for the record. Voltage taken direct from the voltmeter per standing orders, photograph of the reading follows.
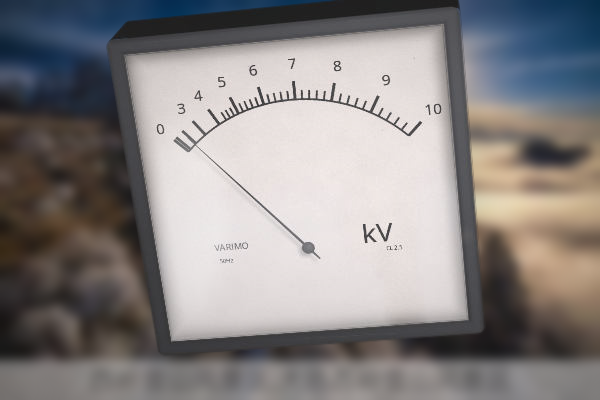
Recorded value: 2 kV
